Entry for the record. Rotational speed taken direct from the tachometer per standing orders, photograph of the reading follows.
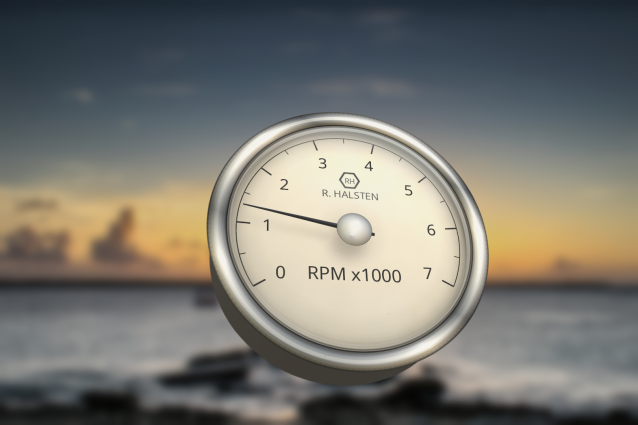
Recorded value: 1250 rpm
